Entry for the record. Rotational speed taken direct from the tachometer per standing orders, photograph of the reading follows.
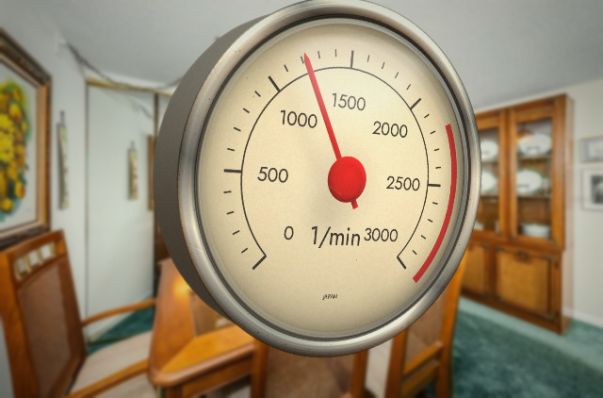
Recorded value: 1200 rpm
